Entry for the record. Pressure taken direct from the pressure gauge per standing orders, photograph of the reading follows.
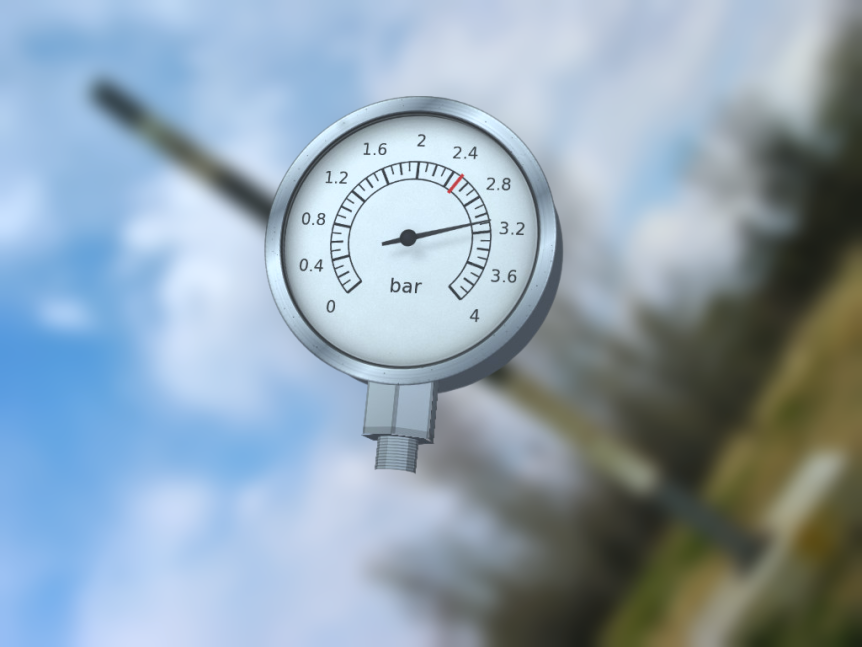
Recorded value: 3.1 bar
